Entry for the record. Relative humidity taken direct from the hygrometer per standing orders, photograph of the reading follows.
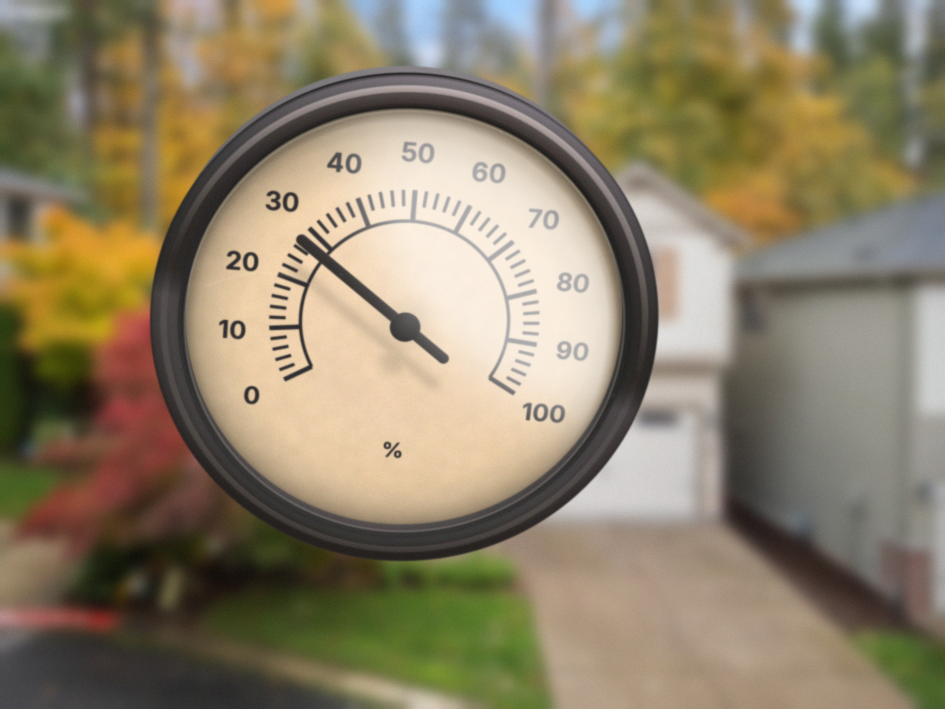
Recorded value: 28 %
